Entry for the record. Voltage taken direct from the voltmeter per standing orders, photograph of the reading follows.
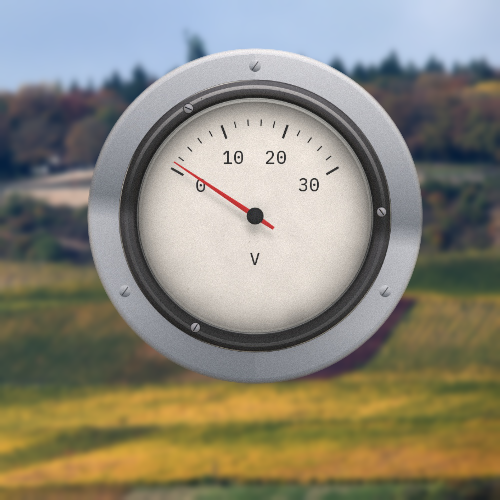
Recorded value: 1 V
